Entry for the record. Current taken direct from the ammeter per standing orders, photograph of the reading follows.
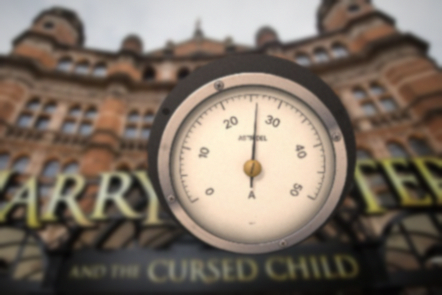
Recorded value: 26 A
